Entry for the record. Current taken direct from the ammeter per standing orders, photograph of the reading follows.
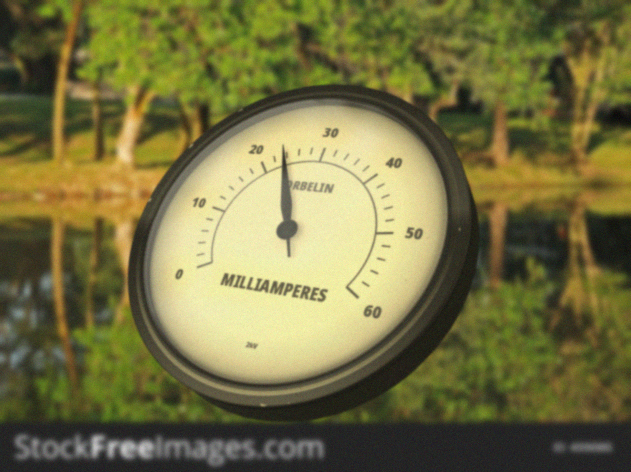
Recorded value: 24 mA
